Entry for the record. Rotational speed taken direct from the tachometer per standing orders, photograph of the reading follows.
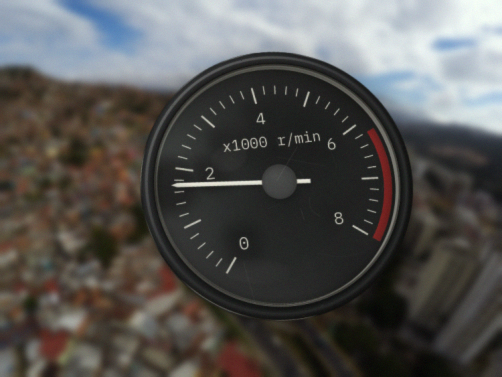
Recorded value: 1700 rpm
